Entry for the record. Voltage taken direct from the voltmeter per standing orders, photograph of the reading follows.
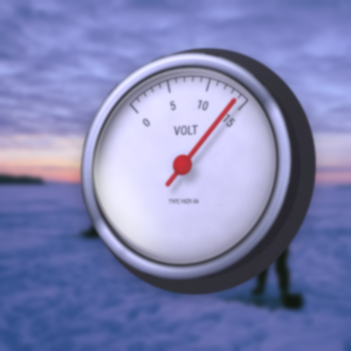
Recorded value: 14 V
